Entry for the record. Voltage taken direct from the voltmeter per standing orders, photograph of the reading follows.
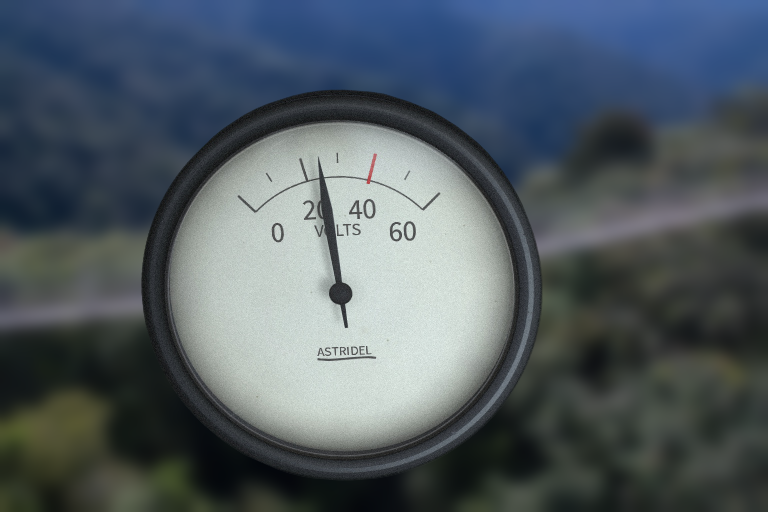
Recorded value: 25 V
